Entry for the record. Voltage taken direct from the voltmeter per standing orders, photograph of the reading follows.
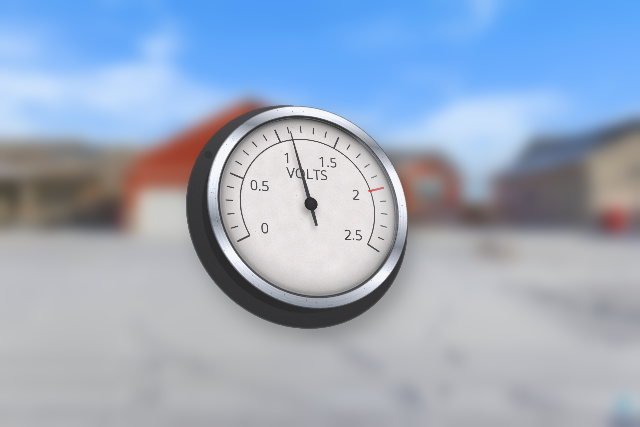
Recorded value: 1.1 V
